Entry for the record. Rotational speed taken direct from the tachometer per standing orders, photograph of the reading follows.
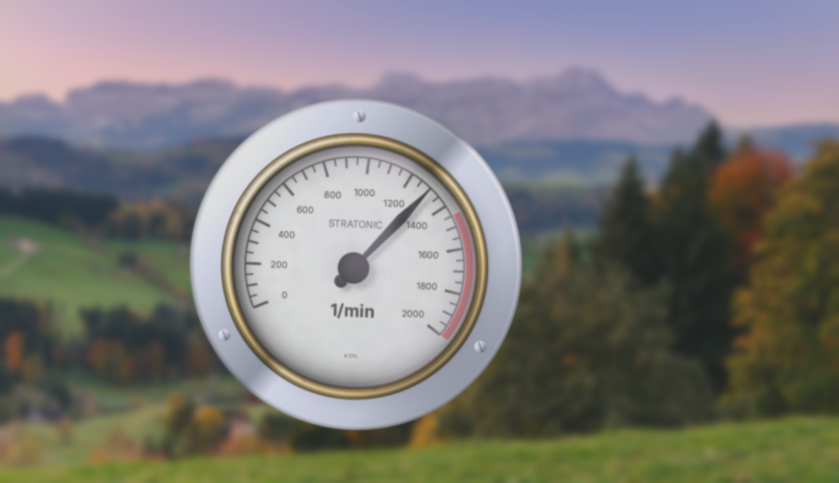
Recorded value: 1300 rpm
